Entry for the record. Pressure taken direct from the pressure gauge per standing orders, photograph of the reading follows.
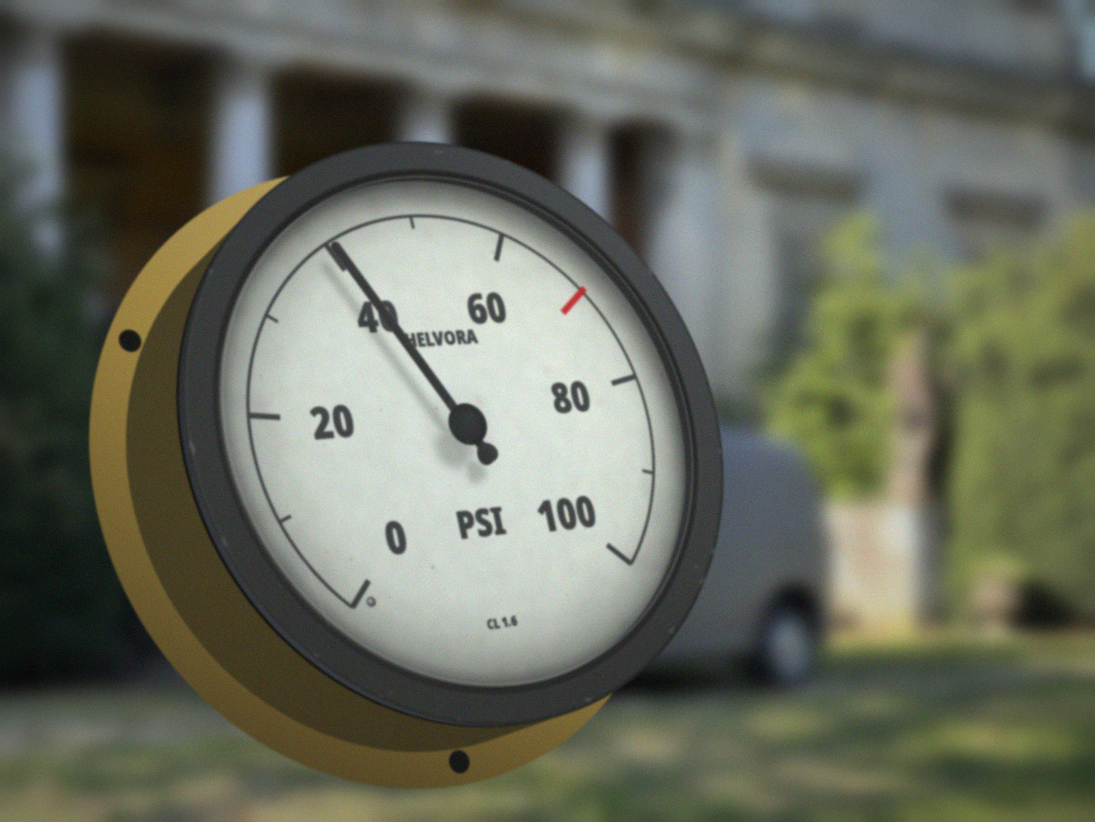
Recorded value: 40 psi
